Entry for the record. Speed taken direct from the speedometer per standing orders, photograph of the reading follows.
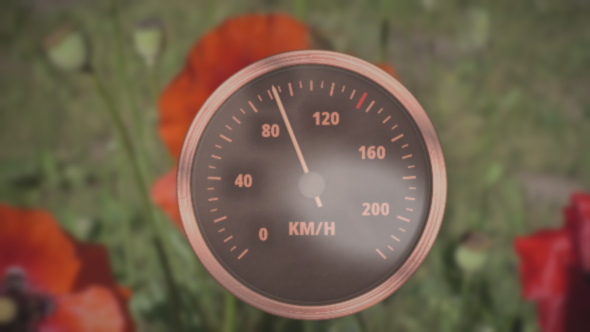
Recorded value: 92.5 km/h
